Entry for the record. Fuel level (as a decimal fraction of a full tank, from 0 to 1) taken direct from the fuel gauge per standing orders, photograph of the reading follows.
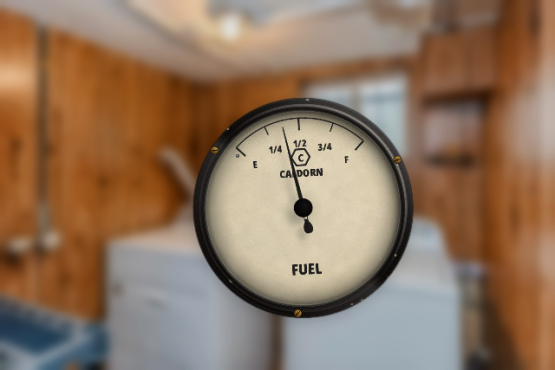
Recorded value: 0.375
